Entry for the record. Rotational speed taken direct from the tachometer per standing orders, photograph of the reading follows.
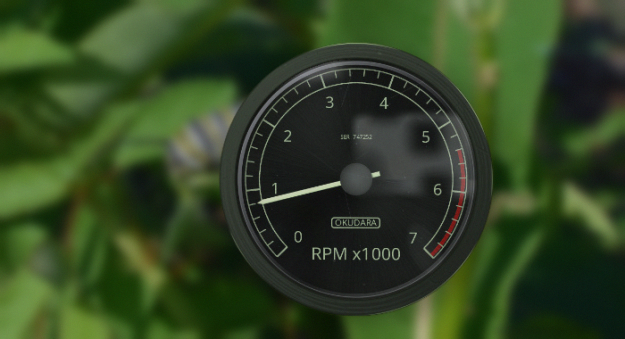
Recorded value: 800 rpm
